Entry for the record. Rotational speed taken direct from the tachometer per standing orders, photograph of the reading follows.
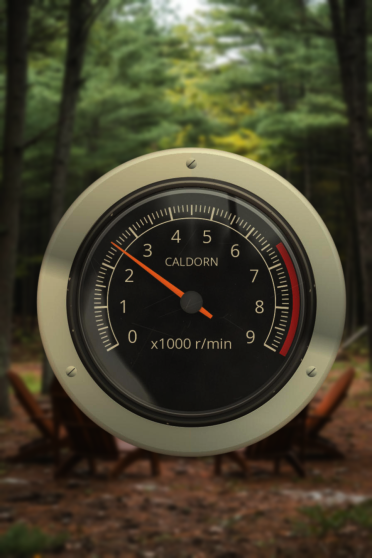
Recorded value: 2500 rpm
